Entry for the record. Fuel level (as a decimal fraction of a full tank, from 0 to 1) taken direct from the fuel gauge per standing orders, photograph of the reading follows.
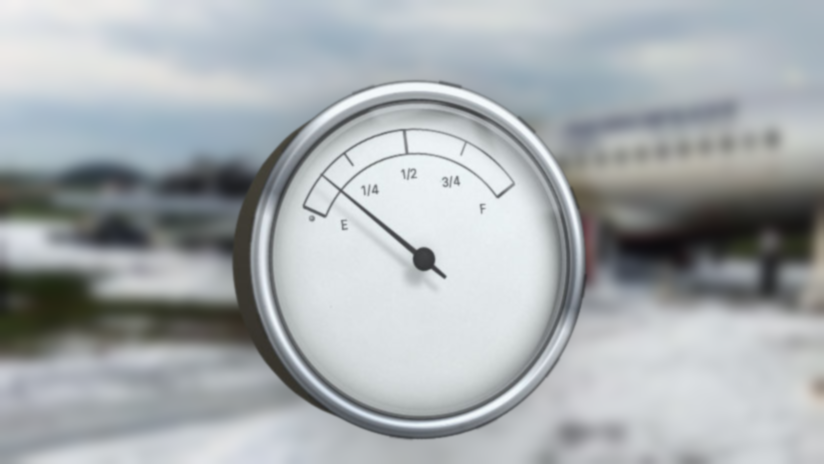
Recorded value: 0.125
